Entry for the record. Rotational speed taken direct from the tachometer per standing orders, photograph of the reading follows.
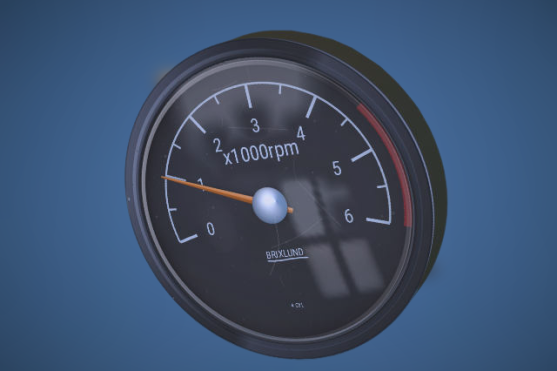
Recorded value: 1000 rpm
